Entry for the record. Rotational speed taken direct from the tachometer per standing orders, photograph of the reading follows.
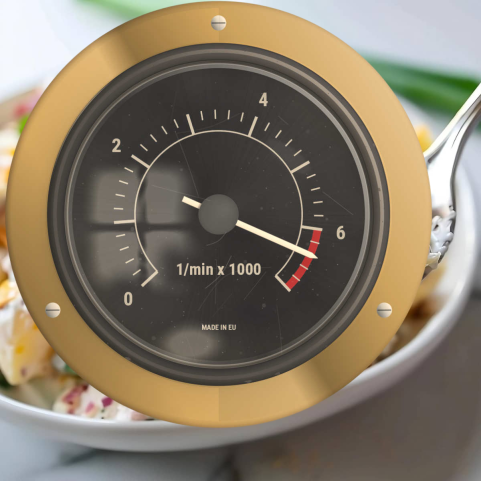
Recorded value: 6400 rpm
